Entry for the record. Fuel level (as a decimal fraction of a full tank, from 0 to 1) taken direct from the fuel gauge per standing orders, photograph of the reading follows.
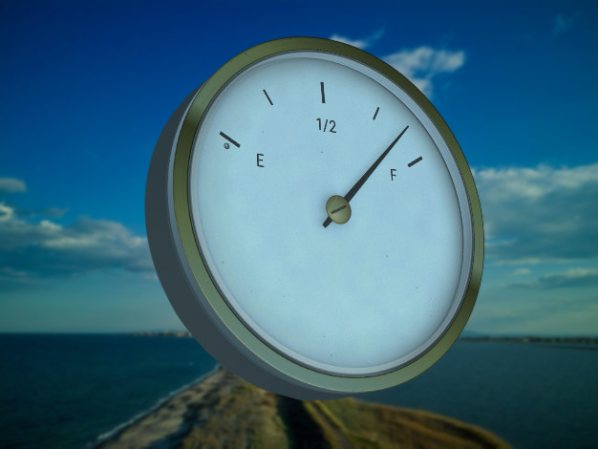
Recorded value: 0.875
